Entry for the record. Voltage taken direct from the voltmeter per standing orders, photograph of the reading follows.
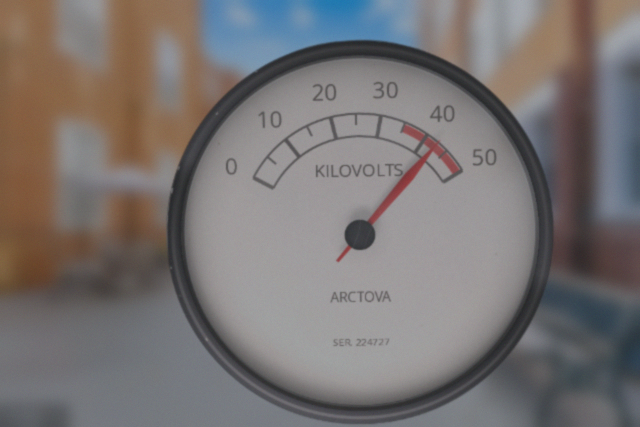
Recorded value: 42.5 kV
